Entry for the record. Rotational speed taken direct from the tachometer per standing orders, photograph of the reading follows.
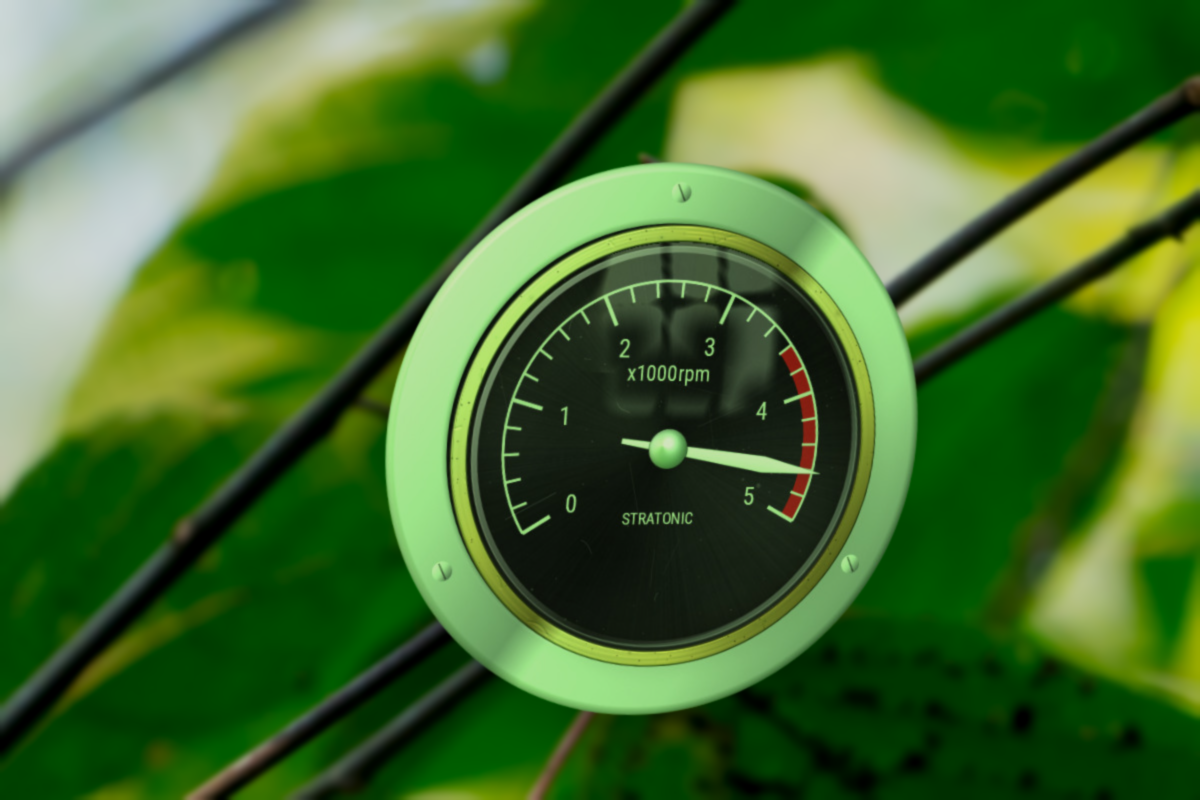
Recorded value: 4600 rpm
